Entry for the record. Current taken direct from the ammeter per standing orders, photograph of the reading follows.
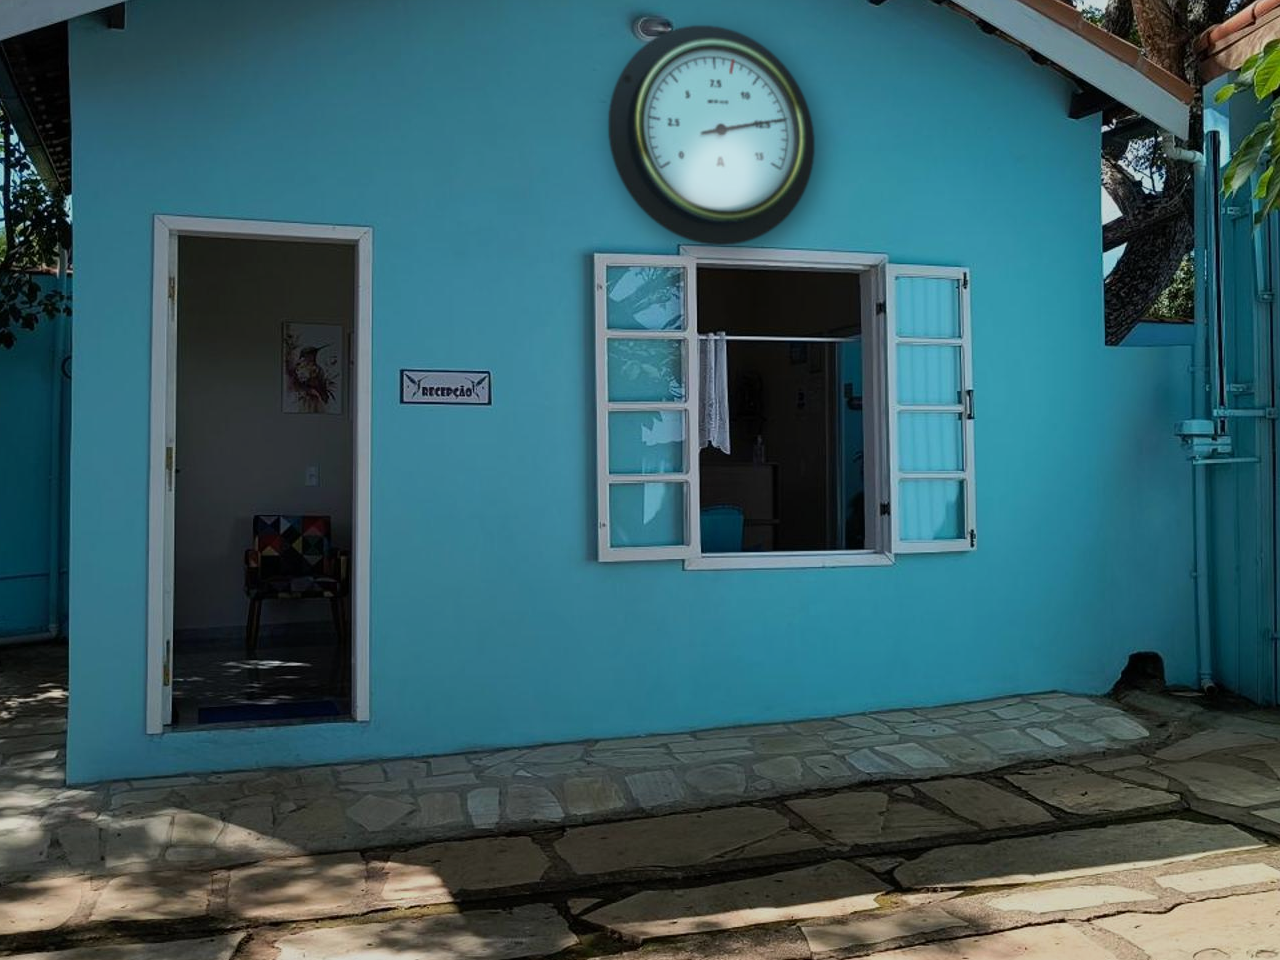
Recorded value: 12.5 A
